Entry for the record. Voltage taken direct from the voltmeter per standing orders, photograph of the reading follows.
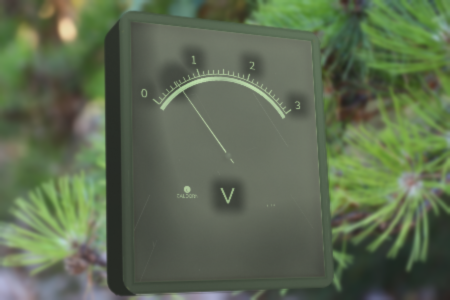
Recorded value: 0.5 V
